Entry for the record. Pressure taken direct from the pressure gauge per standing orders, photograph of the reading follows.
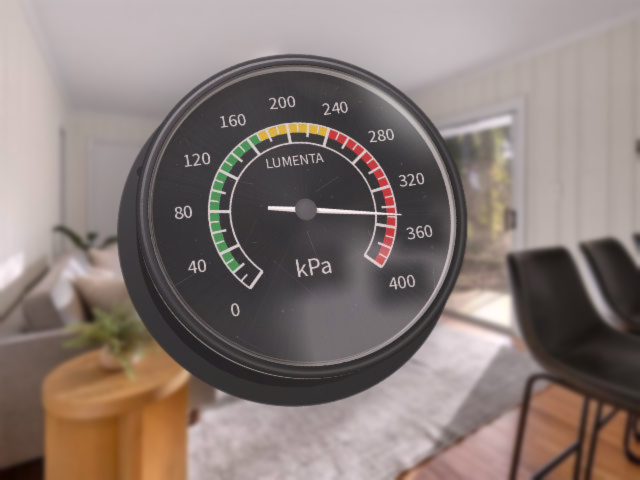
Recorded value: 350 kPa
